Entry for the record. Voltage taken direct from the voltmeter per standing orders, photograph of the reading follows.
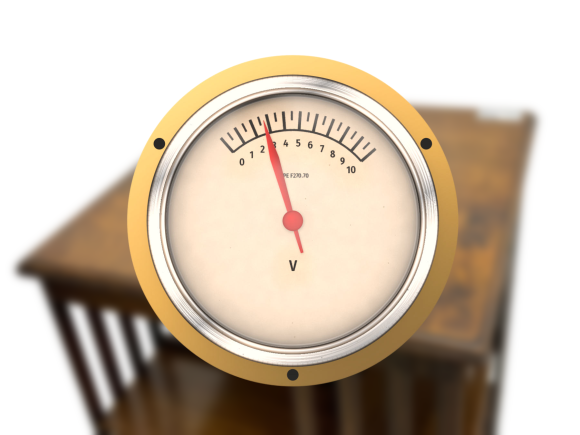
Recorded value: 2.75 V
